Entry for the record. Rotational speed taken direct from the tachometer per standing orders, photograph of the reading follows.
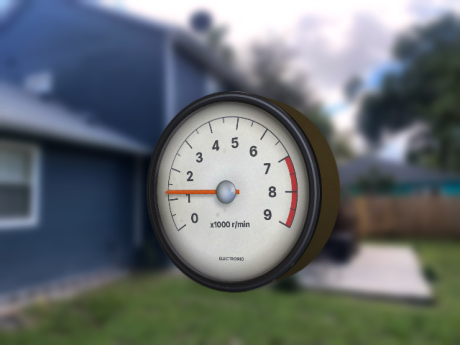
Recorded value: 1250 rpm
